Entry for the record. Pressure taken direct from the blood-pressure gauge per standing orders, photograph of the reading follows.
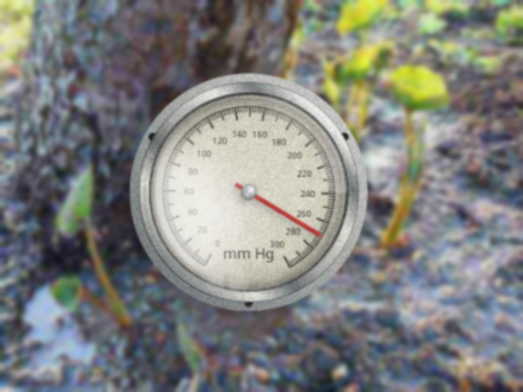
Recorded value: 270 mmHg
